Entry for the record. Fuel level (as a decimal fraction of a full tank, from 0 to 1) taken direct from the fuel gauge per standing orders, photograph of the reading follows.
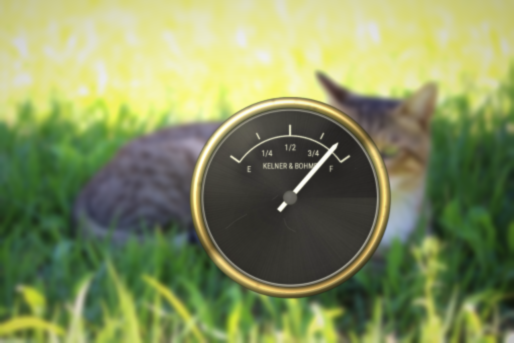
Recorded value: 0.875
